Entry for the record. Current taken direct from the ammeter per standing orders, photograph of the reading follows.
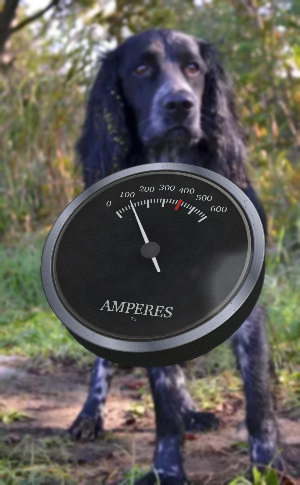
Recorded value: 100 A
